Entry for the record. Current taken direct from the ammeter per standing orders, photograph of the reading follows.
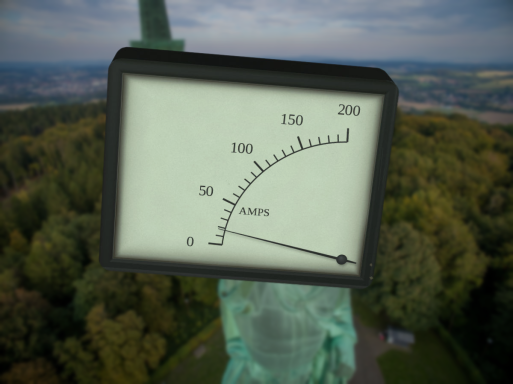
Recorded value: 20 A
